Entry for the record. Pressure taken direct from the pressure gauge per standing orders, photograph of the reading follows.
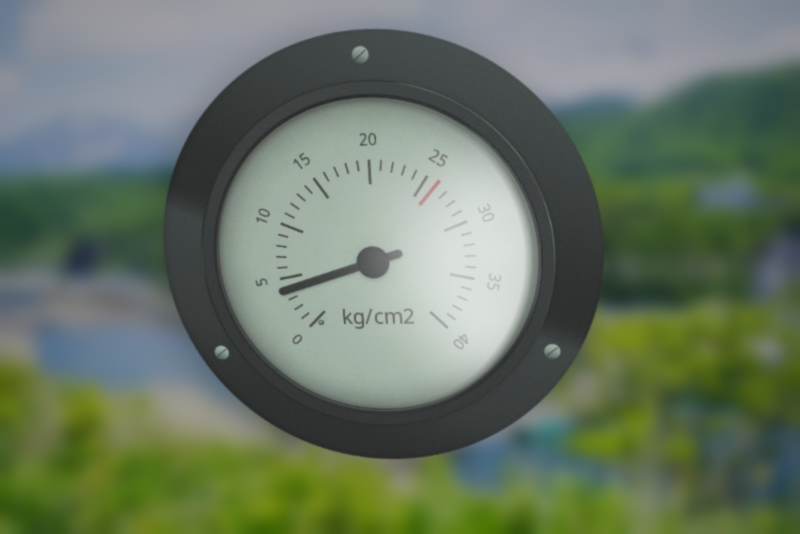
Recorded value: 4 kg/cm²
